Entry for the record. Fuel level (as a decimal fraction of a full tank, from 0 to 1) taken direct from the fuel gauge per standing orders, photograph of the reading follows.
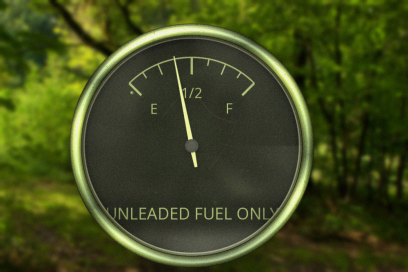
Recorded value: 0.375
